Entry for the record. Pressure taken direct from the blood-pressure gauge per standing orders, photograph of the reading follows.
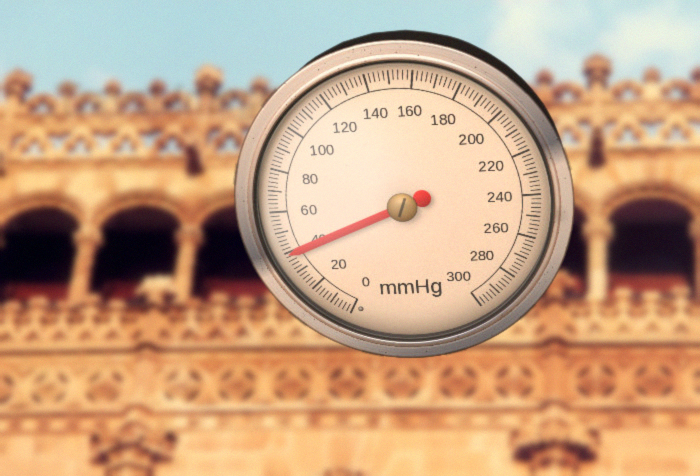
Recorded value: 40 mmHg
